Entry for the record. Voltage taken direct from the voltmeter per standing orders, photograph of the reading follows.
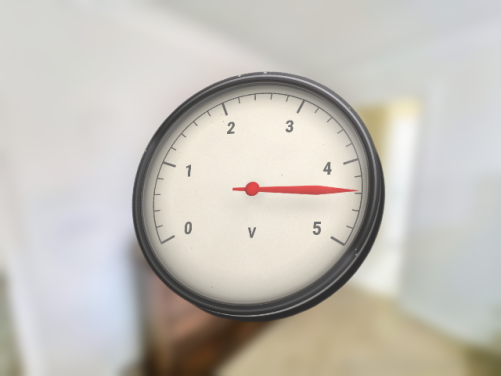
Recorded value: 4.4 V
